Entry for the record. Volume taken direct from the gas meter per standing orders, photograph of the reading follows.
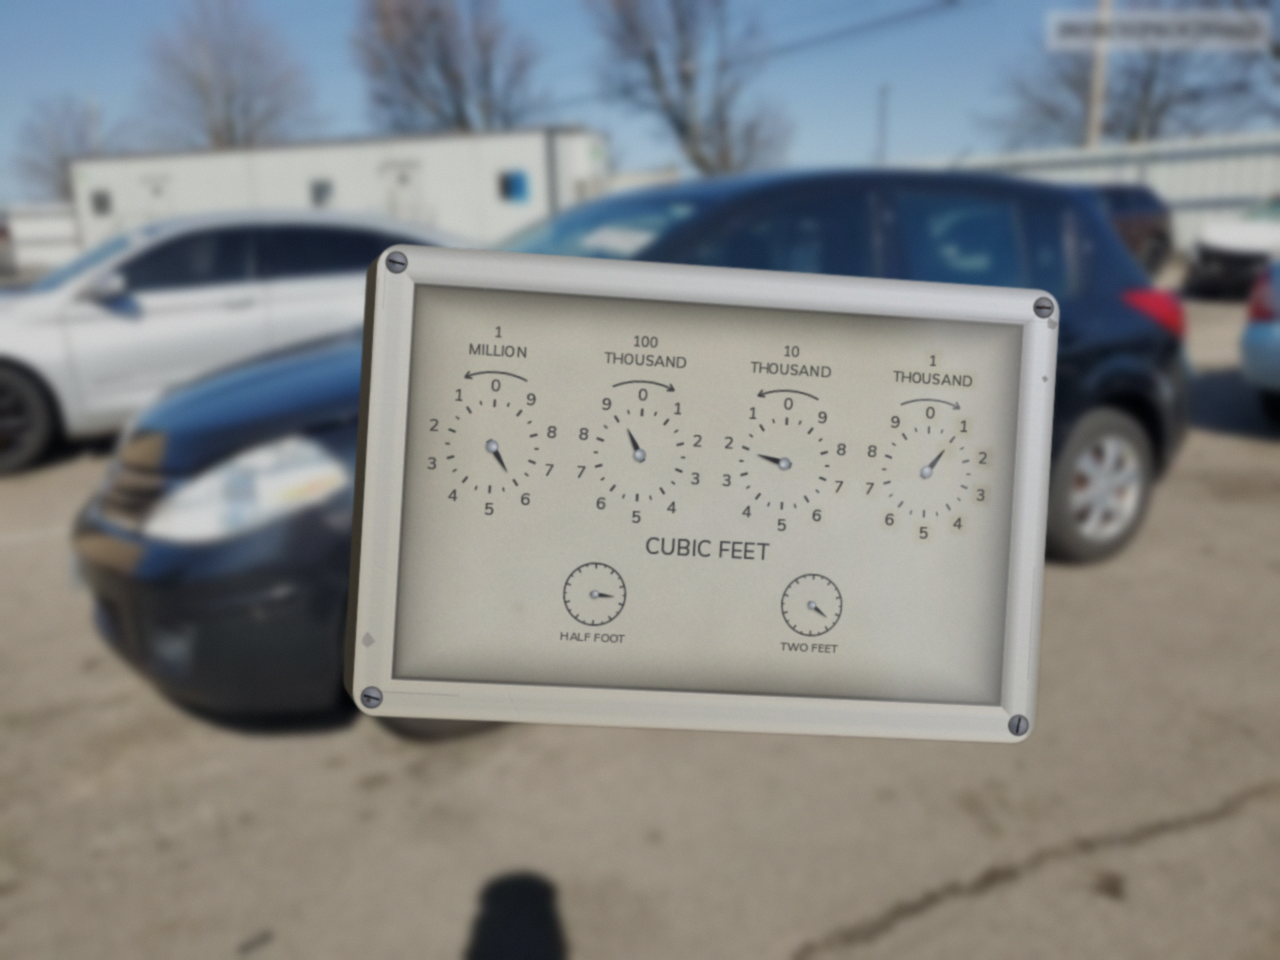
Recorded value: 592100 ft³
